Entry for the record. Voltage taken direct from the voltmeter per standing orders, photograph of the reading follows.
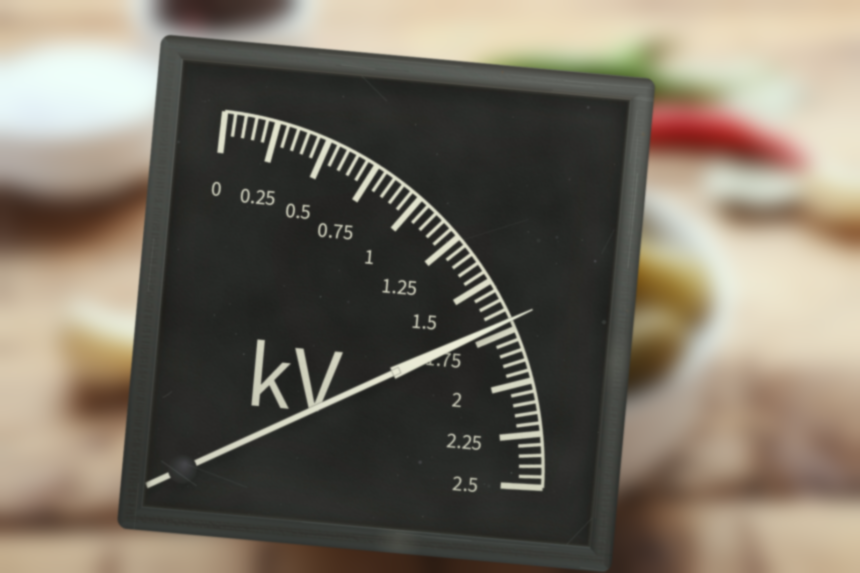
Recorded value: 1.7 kV
